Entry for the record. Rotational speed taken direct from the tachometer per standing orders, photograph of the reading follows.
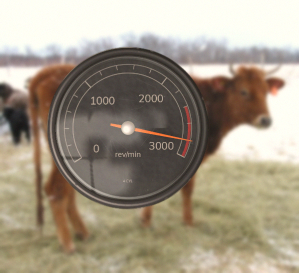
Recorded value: 2800 rpm
